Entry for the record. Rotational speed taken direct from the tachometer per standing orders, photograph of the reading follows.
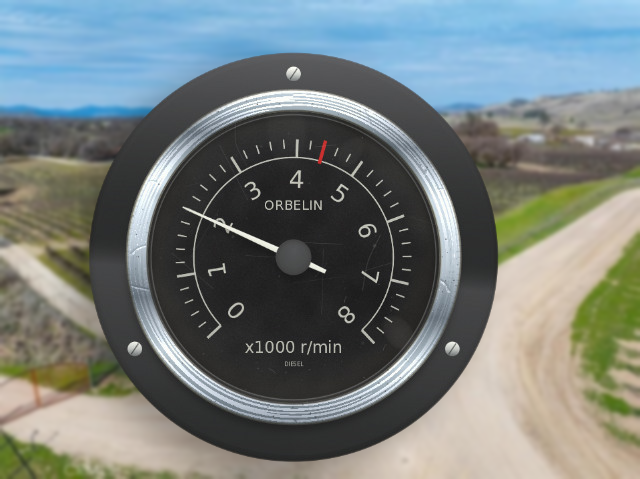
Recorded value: 2000 rpm
